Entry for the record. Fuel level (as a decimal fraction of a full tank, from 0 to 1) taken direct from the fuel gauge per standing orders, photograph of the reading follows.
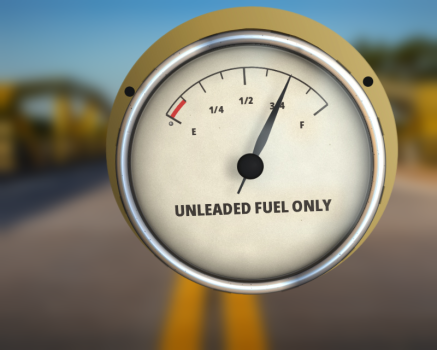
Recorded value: 0.75
